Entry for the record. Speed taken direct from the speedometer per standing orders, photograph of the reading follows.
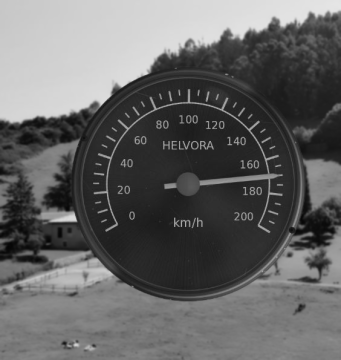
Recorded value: 170 km/h
